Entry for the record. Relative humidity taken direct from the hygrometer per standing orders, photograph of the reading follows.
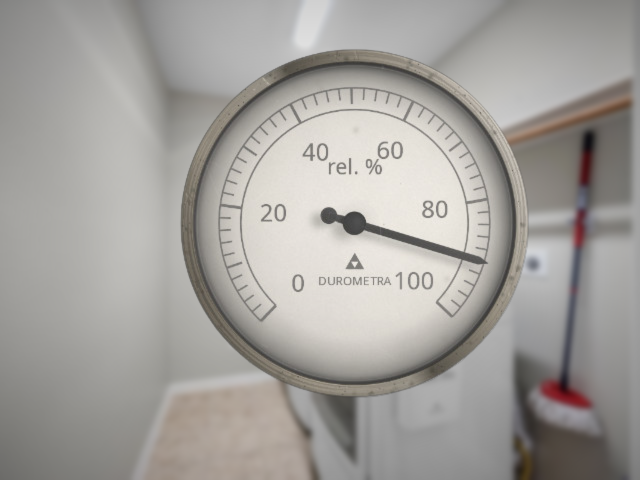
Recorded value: 90 %
